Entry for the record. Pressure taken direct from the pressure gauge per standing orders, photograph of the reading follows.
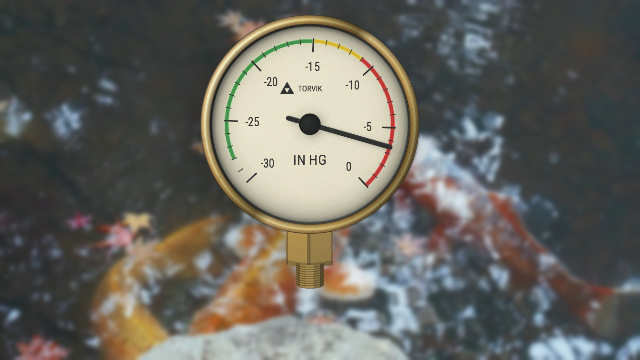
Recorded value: -3.5 inHg
